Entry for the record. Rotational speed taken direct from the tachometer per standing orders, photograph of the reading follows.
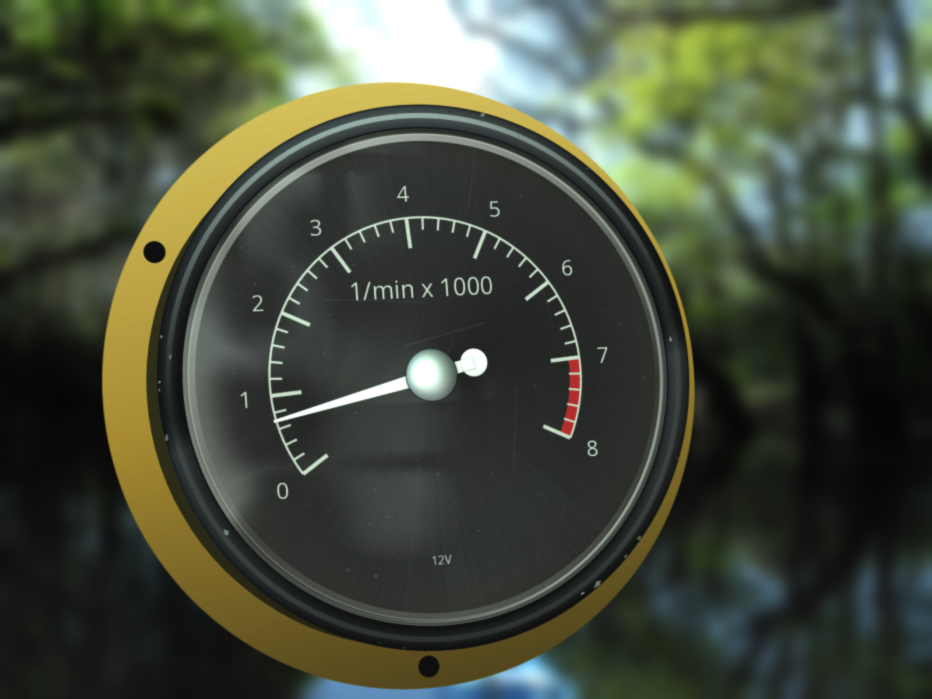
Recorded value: 700 rpm
